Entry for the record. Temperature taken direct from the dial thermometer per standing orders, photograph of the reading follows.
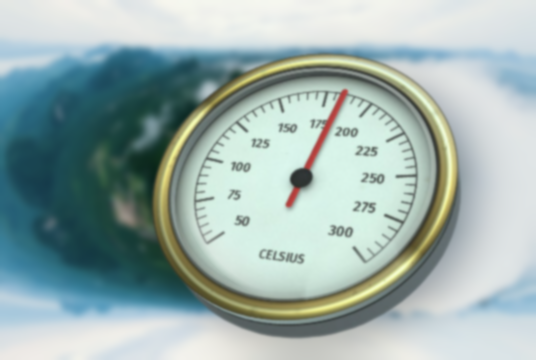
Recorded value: 185 °C
